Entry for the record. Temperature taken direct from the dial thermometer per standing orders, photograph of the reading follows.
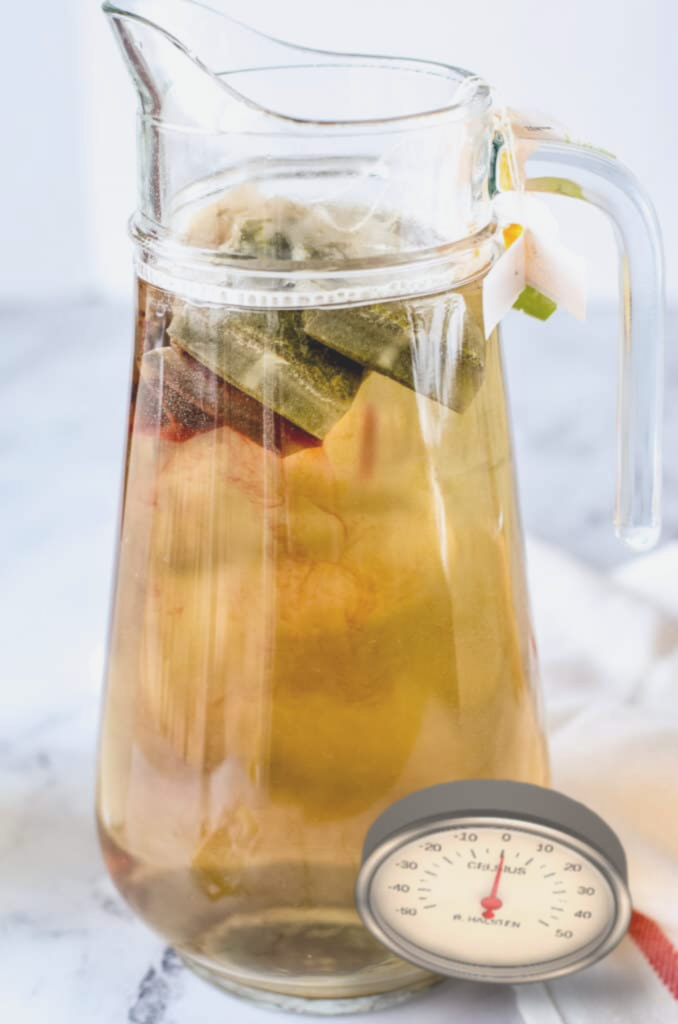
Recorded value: 0 °C
